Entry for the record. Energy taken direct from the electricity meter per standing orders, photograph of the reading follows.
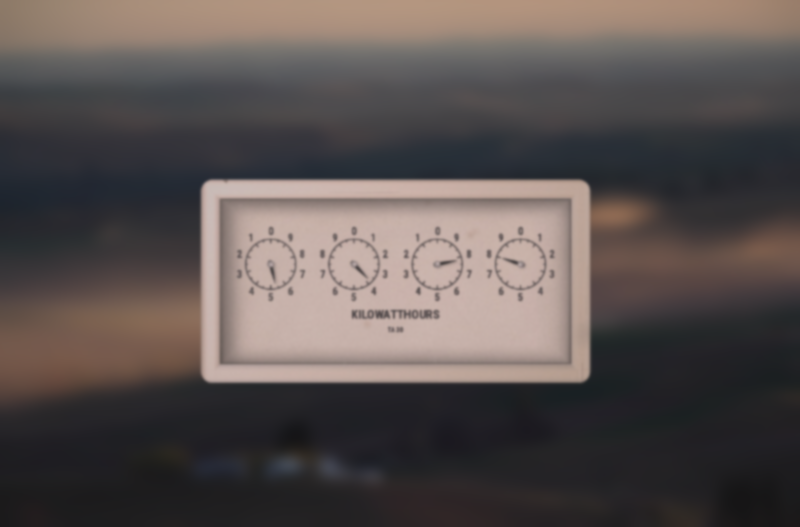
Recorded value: 5378 kWh
